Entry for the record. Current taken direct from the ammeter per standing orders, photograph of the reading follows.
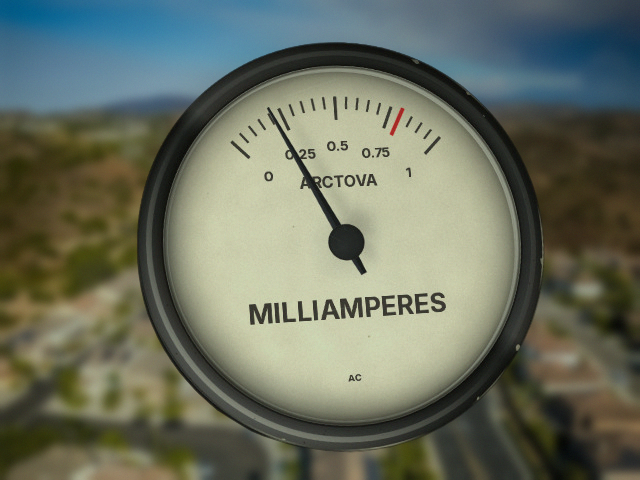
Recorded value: 0.2 mA
